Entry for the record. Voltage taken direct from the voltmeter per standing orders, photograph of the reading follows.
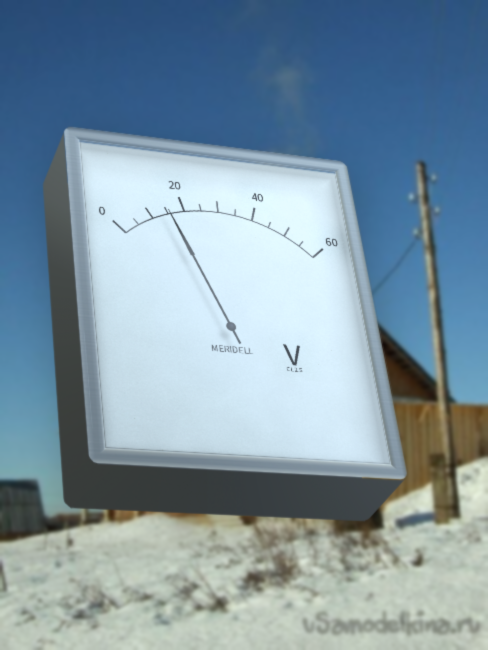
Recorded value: 15 V
